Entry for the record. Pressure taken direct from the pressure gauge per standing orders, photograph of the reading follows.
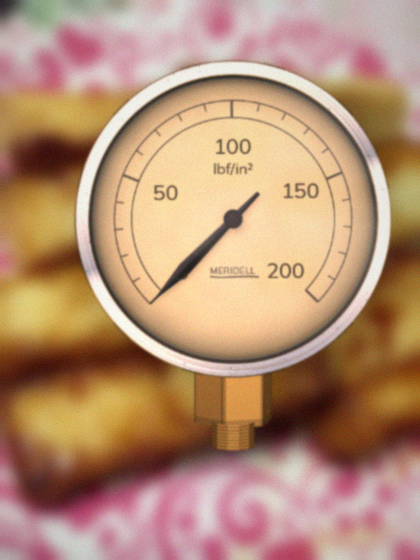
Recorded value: 0 psi
